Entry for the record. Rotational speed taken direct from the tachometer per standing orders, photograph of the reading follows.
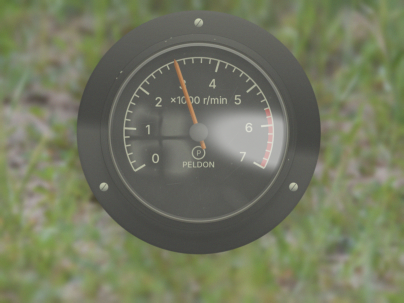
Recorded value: 3000 rpm
